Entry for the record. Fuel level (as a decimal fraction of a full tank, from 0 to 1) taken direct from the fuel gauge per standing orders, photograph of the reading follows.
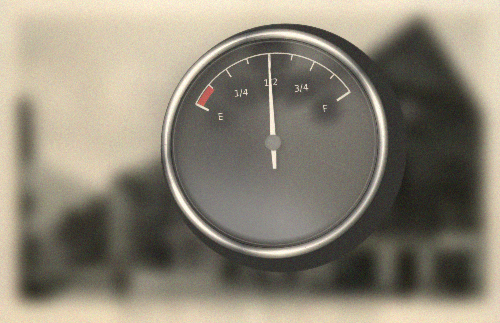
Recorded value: 0.5
